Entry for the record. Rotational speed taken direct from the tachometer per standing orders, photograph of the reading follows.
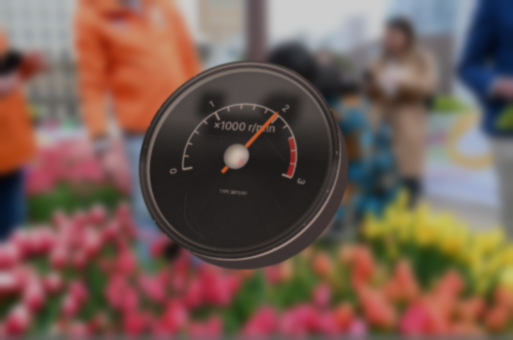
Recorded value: 2000 rpm
